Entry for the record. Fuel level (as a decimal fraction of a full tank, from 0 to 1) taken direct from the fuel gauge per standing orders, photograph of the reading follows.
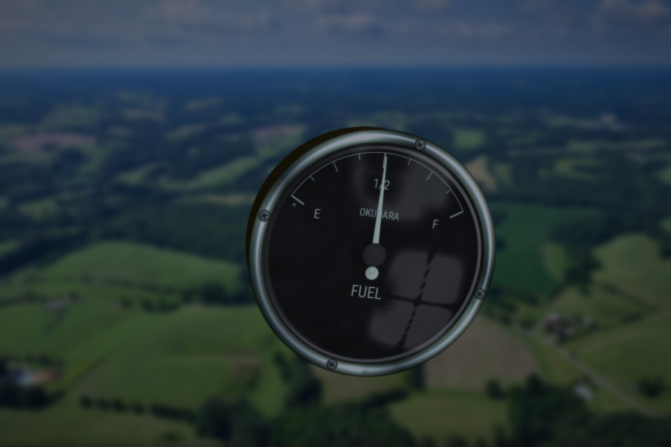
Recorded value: 0.5
